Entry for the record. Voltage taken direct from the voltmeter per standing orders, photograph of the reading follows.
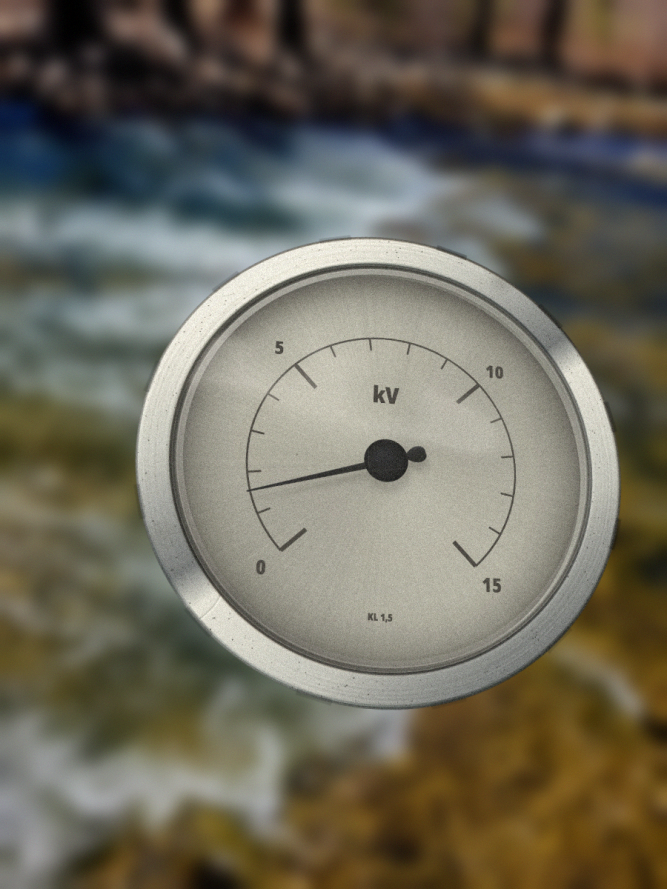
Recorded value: 1.5 kV
